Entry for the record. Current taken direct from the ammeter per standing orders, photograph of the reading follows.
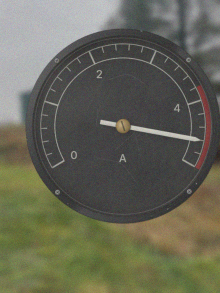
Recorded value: 4.6 A
